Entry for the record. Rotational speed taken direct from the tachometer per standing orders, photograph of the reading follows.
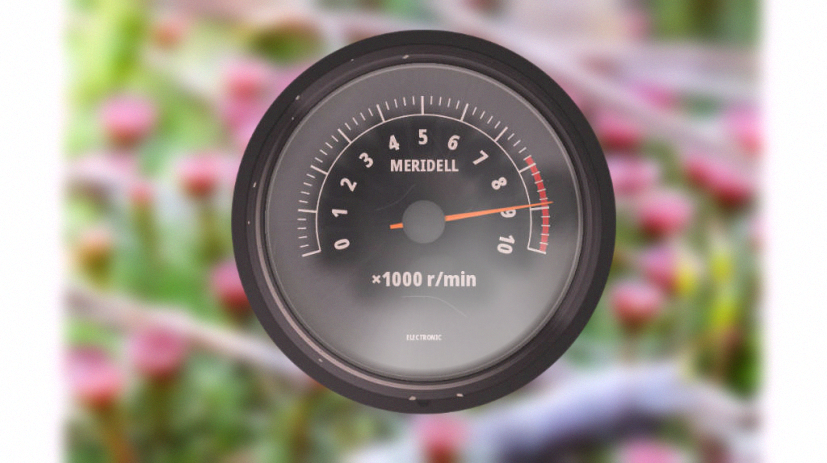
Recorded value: 8900 rpm
